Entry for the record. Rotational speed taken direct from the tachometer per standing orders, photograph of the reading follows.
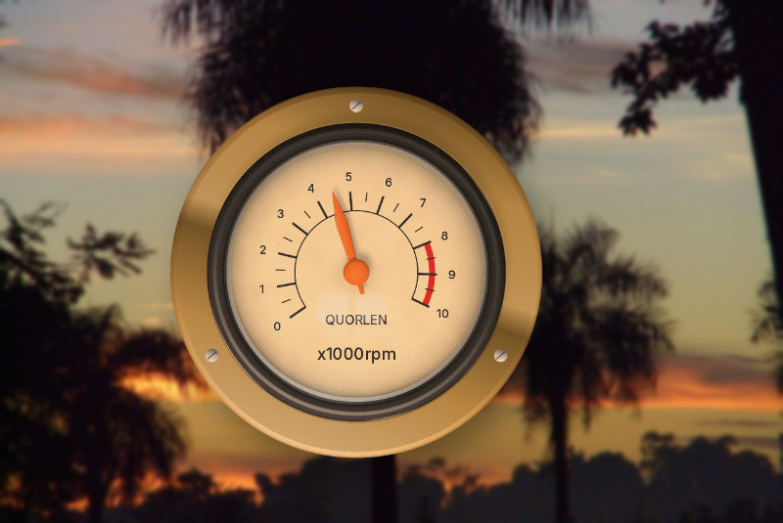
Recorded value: 4500 rpm
